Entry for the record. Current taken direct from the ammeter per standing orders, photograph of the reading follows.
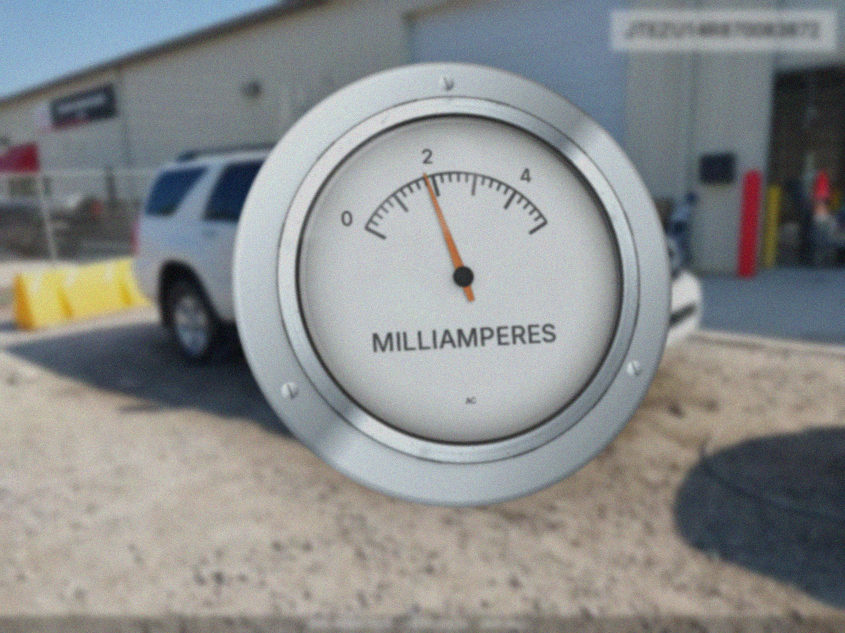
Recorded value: 1.8 mA
